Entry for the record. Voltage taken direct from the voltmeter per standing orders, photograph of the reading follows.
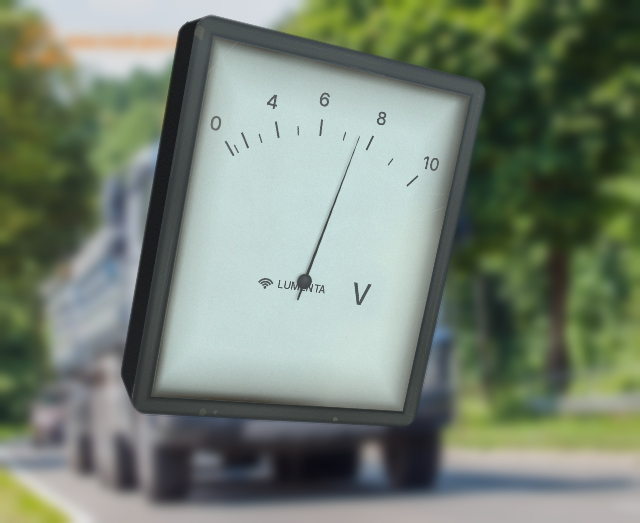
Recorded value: 7.5 V
